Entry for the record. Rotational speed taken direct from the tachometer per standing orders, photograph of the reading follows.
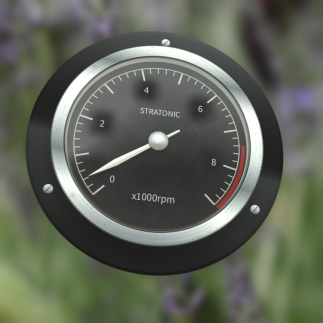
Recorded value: 400 rpm
